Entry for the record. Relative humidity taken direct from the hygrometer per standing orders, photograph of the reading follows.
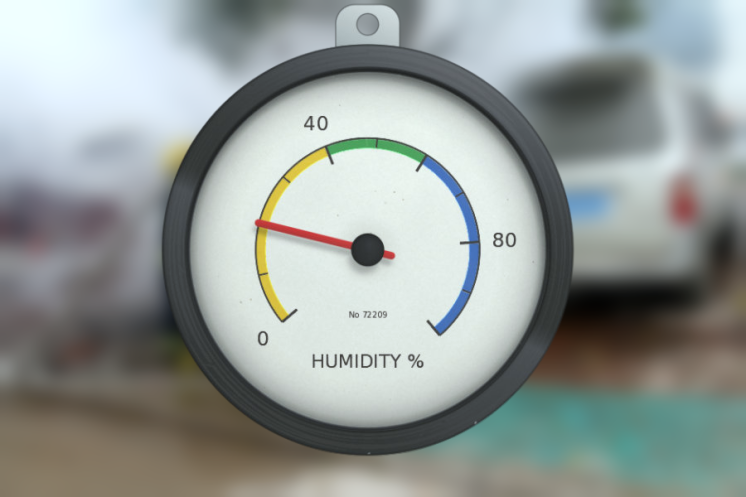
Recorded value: 20 %
